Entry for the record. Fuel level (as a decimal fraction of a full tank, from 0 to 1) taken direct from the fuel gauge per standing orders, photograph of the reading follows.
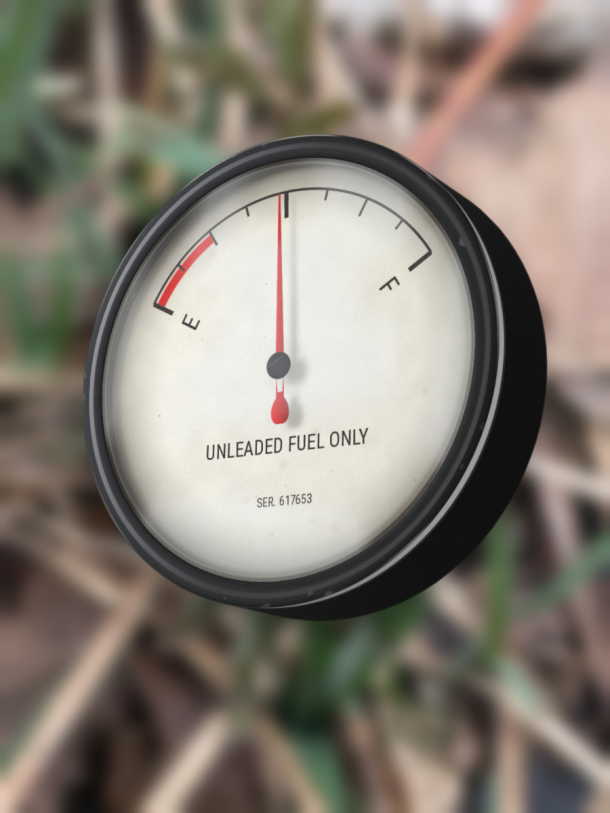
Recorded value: 0.5
